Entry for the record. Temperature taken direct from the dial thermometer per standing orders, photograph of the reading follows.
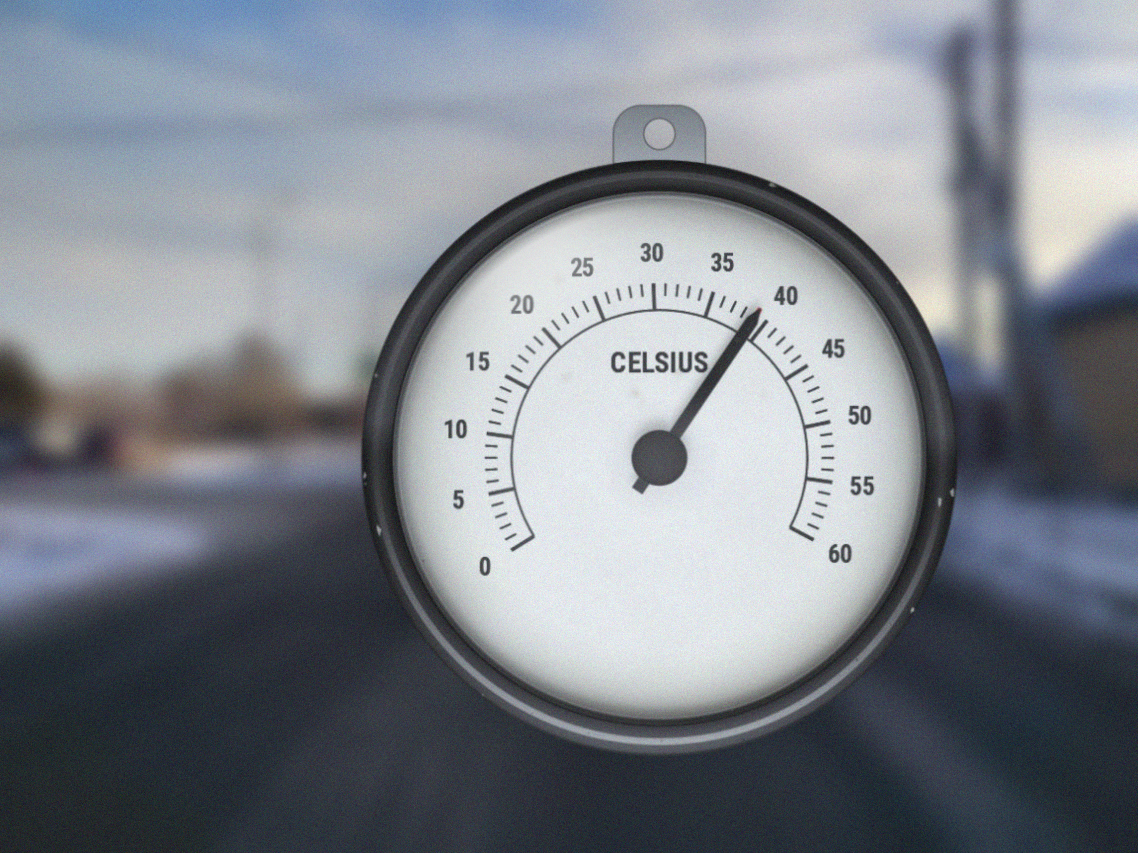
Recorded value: 39 °C
